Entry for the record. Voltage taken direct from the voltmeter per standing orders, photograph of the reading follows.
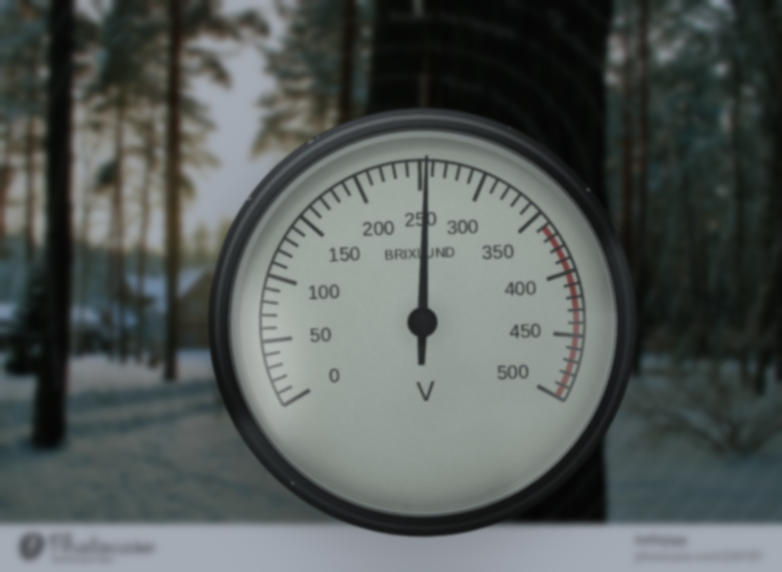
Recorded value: 255 V
